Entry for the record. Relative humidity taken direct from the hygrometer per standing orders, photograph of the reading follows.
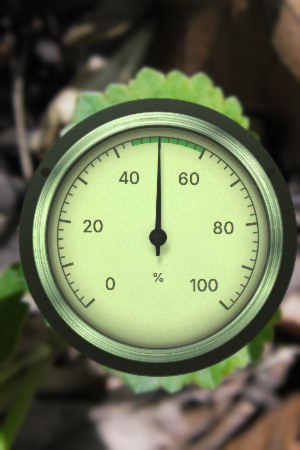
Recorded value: 50 %
